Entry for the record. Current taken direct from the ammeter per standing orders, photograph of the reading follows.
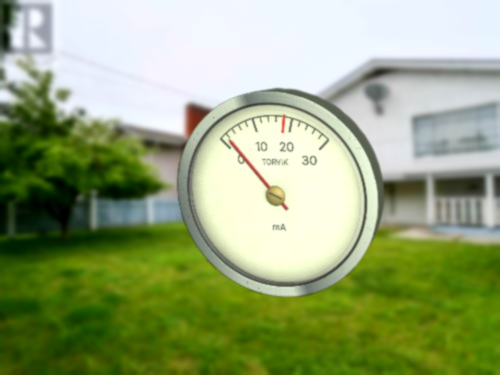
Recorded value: 2 mA
